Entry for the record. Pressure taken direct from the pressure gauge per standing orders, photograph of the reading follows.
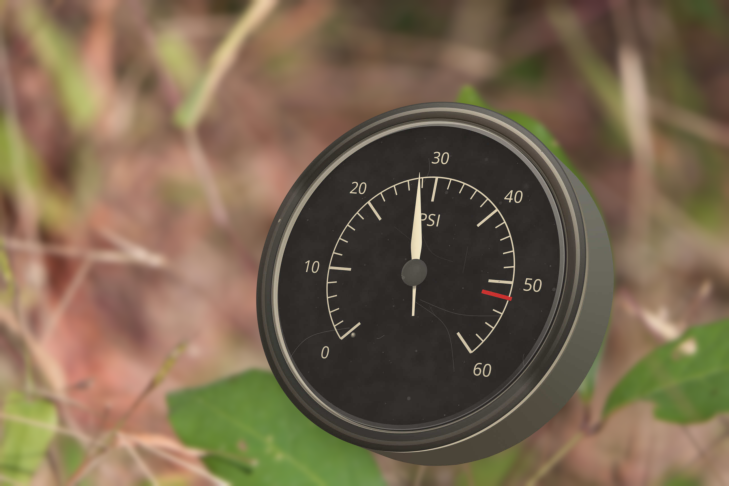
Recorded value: 28 psi
